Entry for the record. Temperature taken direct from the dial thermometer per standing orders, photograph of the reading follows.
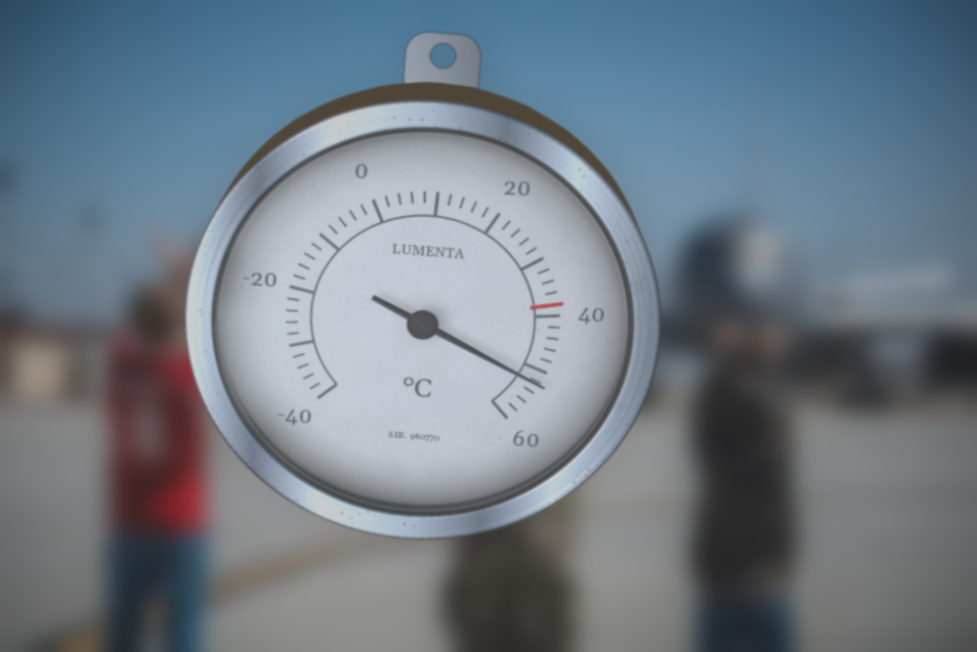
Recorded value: 52 °C
